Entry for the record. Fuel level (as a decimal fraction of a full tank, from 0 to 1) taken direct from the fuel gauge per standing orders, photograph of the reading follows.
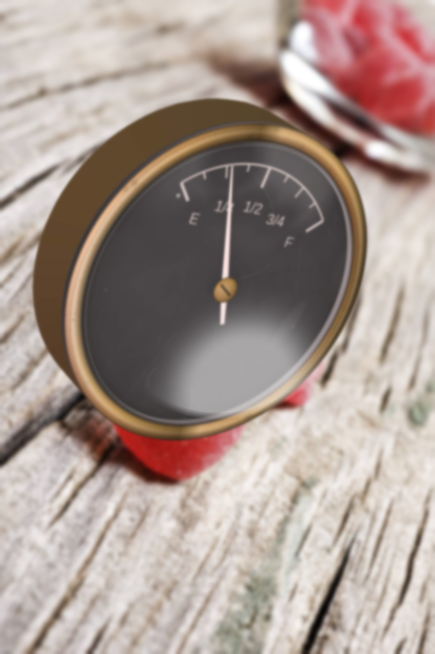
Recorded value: 0.25
